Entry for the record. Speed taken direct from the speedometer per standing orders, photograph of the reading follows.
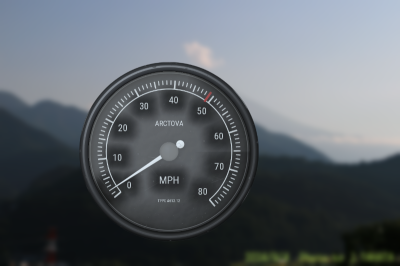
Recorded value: 2 mph
